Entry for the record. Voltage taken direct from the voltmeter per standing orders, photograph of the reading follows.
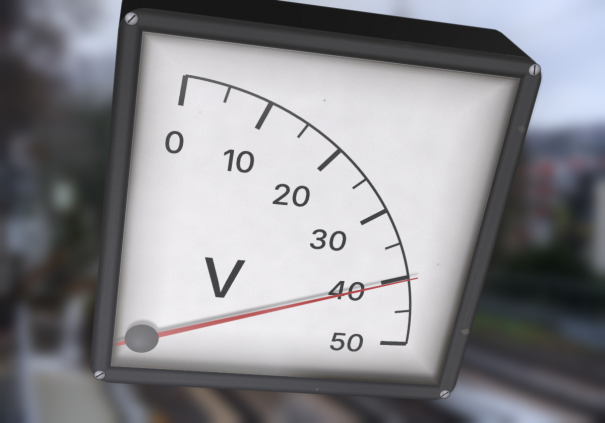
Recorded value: 40 V
